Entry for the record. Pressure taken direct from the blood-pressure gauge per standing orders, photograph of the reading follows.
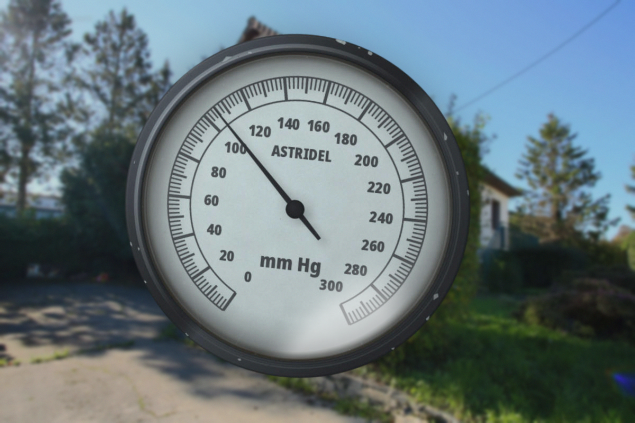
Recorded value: 106 mmHg
